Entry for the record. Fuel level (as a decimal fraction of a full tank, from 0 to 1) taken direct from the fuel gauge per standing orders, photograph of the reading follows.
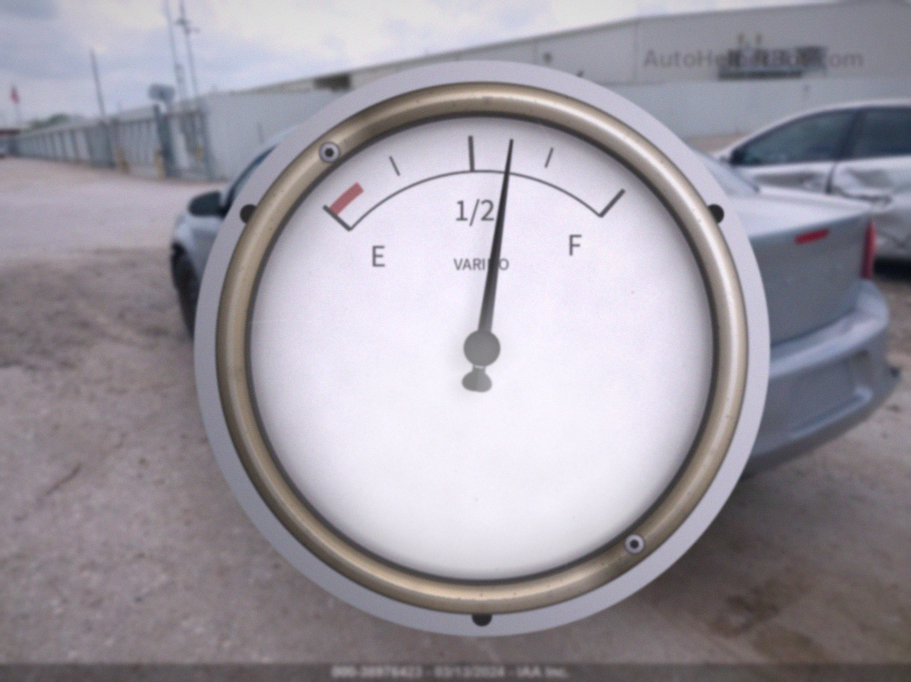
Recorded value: 0.625
